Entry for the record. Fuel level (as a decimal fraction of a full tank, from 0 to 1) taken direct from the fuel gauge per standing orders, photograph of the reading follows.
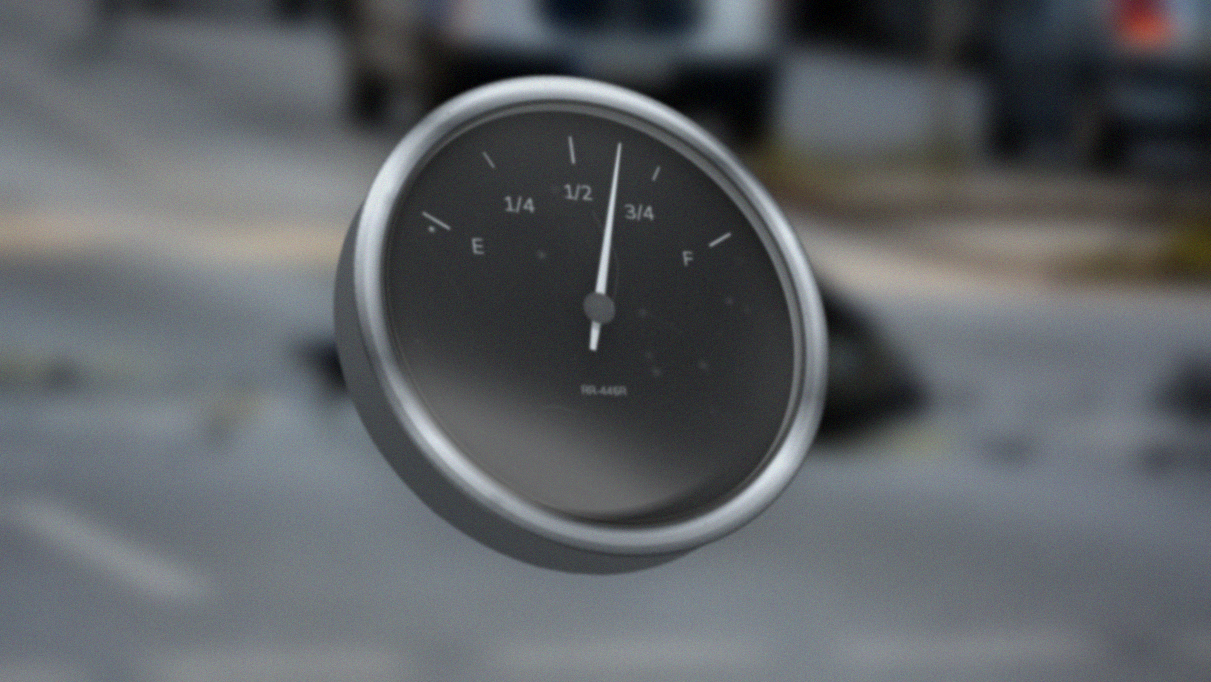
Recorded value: 0.625
